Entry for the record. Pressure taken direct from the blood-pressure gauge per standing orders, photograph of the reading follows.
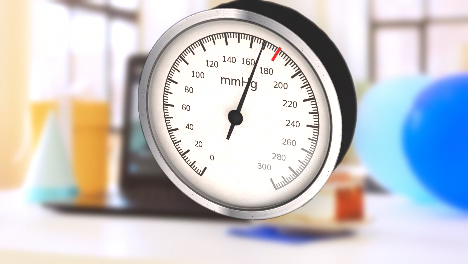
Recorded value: 170 mmHg
